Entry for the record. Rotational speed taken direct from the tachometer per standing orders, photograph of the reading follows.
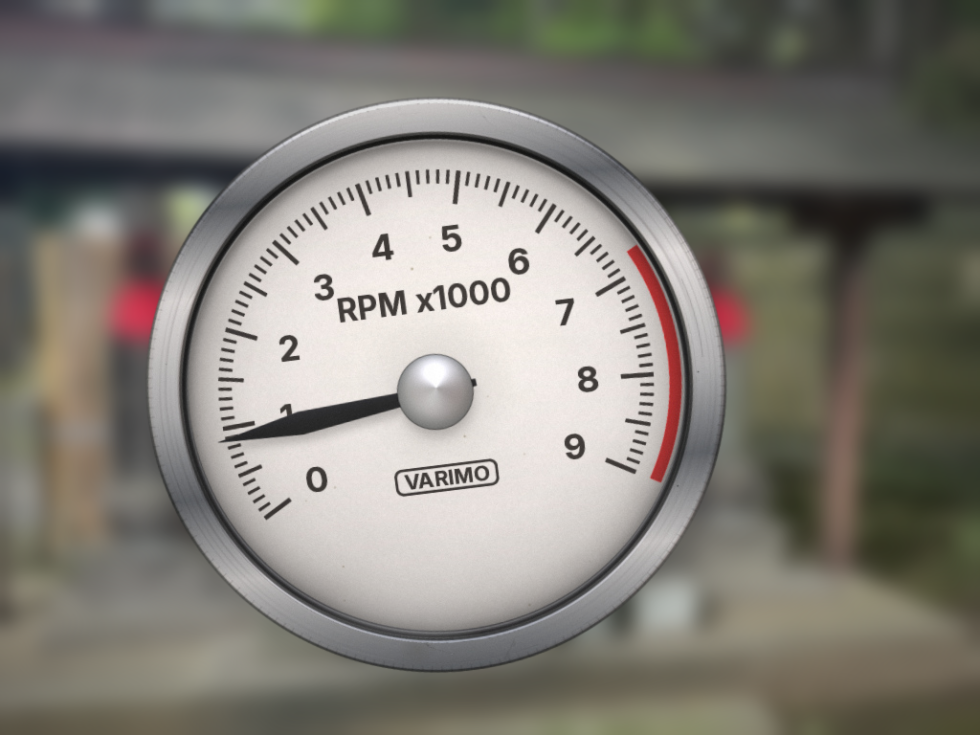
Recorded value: 900 rpm
